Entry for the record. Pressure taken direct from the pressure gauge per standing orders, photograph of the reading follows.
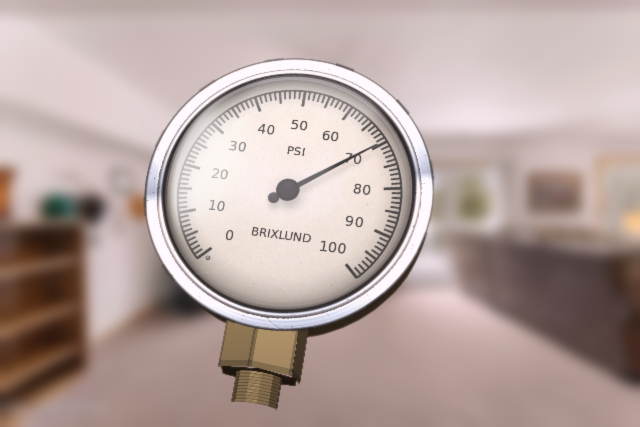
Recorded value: 70 psi
